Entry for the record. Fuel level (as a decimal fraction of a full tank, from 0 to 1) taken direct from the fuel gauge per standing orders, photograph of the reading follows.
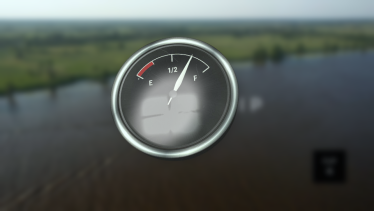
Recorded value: 0.75
